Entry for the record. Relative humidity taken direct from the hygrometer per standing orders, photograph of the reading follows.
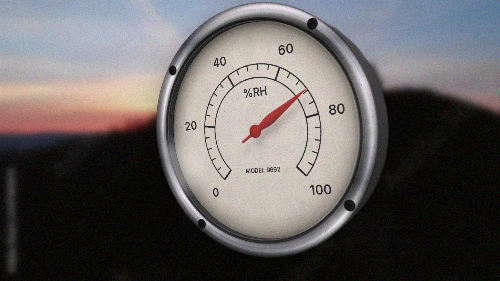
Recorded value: 72 %
